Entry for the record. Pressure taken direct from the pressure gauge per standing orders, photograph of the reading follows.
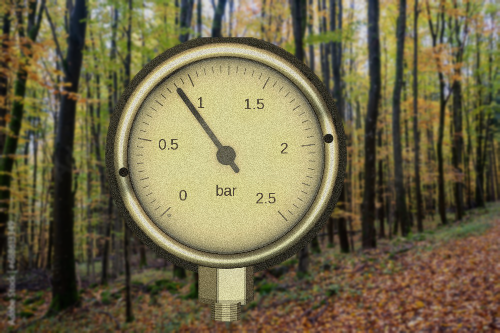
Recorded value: 0.9 bar
